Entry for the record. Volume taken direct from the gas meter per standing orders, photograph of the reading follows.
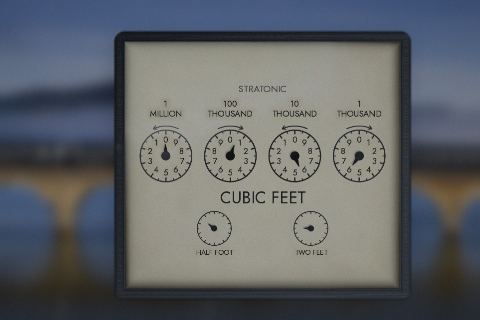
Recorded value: 5600 ft³
